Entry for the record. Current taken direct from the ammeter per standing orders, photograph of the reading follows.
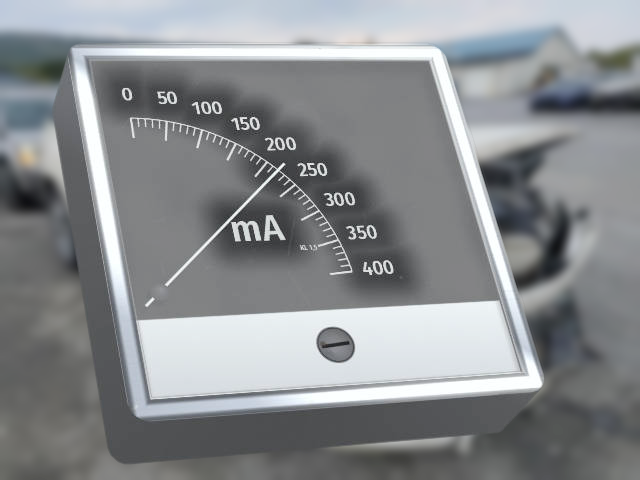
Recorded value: 220 mA
